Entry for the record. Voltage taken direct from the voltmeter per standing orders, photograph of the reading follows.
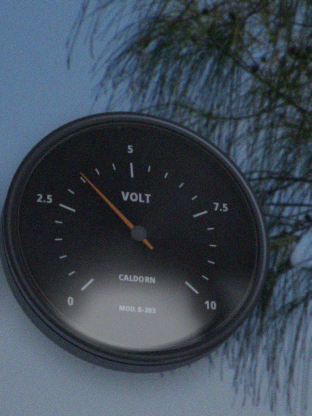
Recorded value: 3.5 V
